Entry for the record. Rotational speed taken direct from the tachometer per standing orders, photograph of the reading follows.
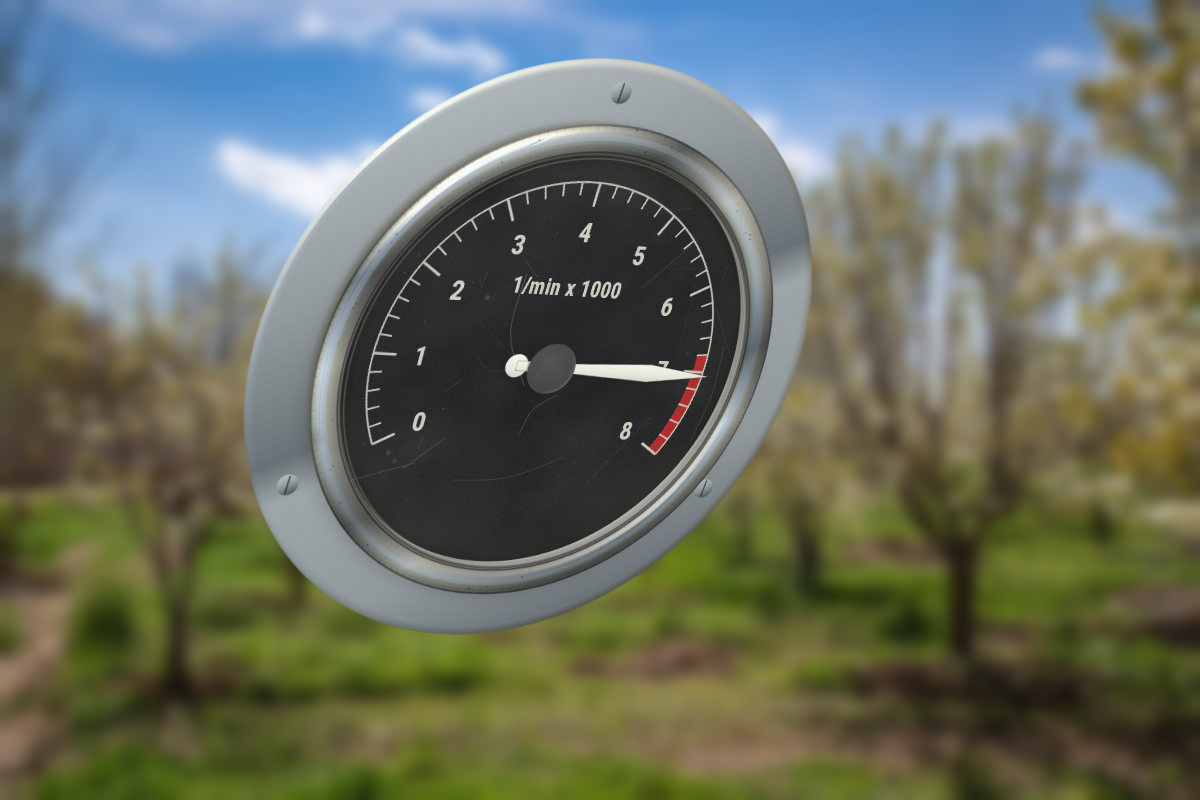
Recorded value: 7000 rpm
